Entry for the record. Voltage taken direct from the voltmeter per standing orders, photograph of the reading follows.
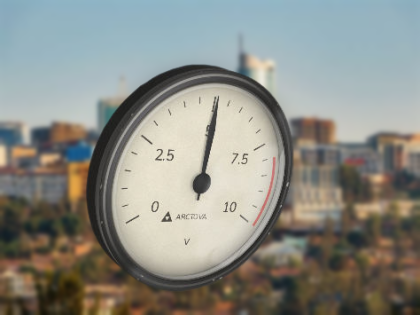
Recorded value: 5 V
